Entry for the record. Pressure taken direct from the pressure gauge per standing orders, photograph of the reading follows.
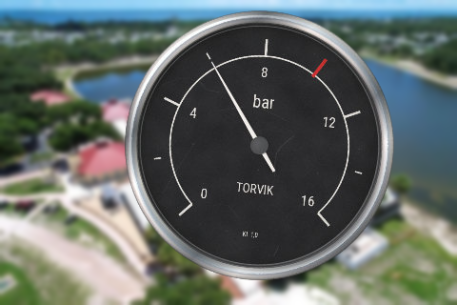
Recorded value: 6 bar
